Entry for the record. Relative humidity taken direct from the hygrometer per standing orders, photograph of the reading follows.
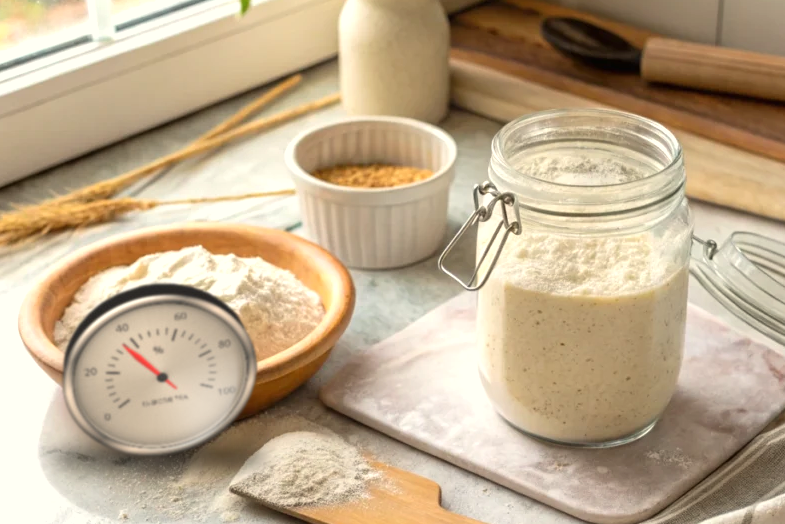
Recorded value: 36 %
